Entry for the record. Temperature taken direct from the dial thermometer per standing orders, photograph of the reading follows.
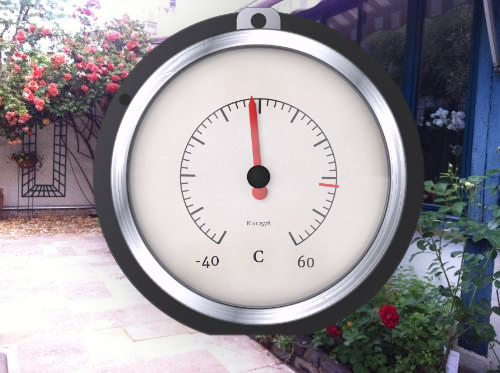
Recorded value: 8 °C
